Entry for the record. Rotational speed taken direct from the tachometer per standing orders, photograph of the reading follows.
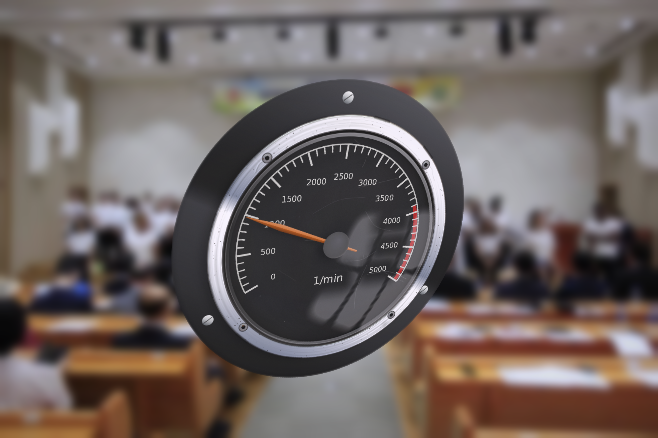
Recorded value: 1000 rpm
